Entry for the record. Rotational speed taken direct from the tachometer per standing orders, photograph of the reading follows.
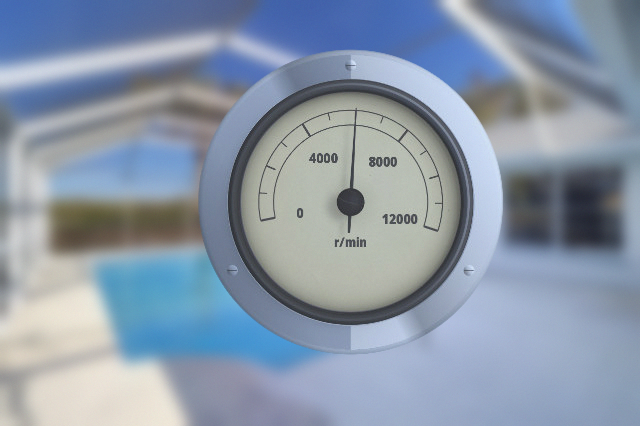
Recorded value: 6000 rpm
